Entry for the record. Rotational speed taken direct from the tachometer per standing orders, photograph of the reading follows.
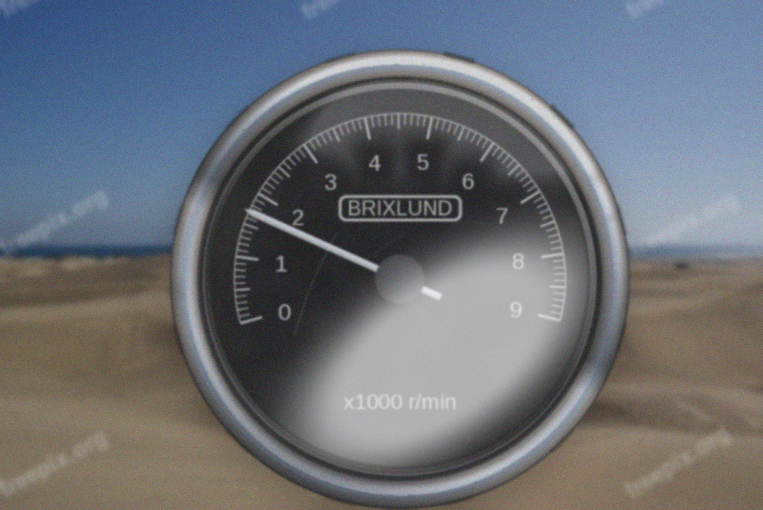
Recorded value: 1700 rpm
